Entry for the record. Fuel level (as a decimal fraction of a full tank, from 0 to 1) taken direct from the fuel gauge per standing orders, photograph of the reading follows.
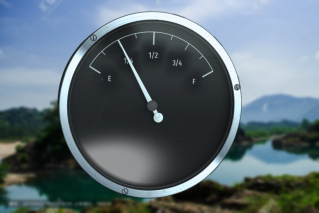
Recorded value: 0.25
